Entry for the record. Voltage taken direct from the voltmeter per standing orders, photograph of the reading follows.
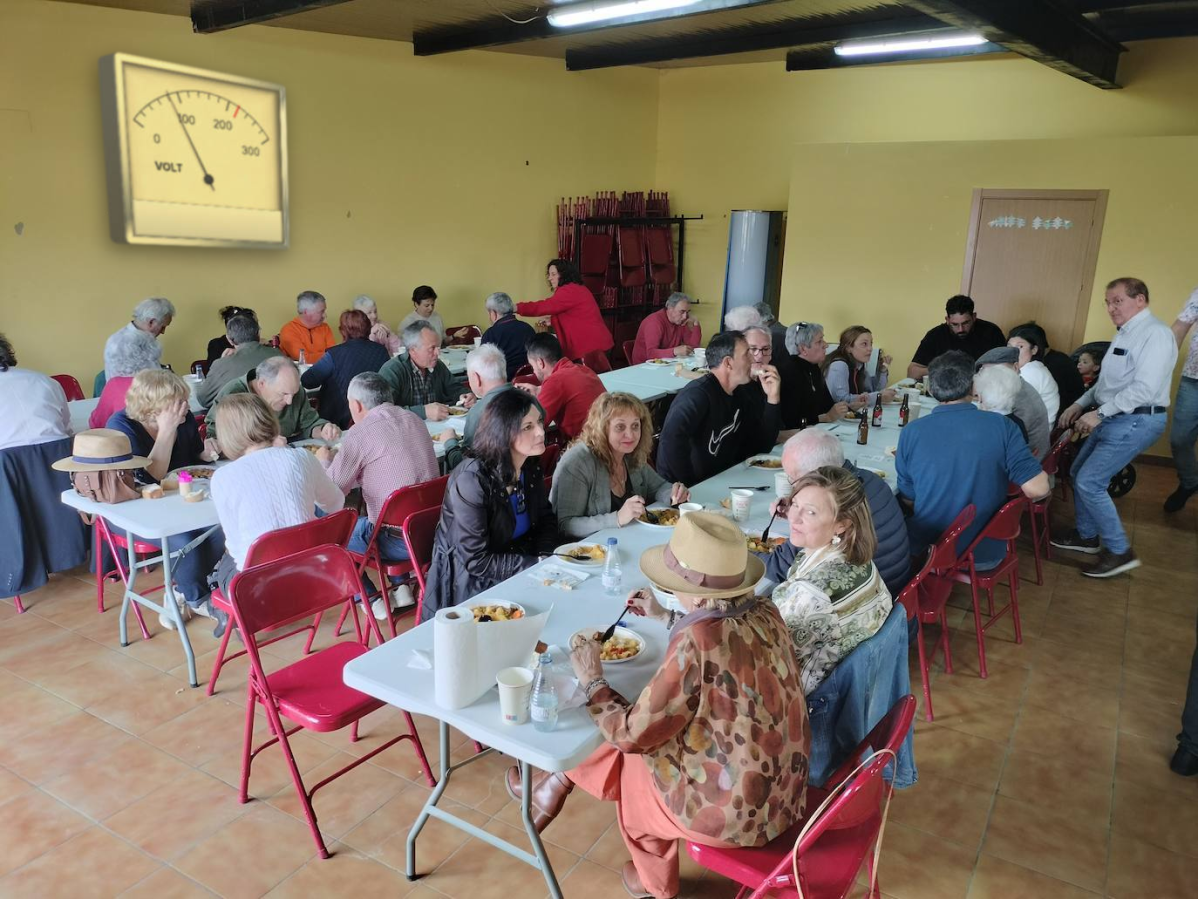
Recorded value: 80 V
